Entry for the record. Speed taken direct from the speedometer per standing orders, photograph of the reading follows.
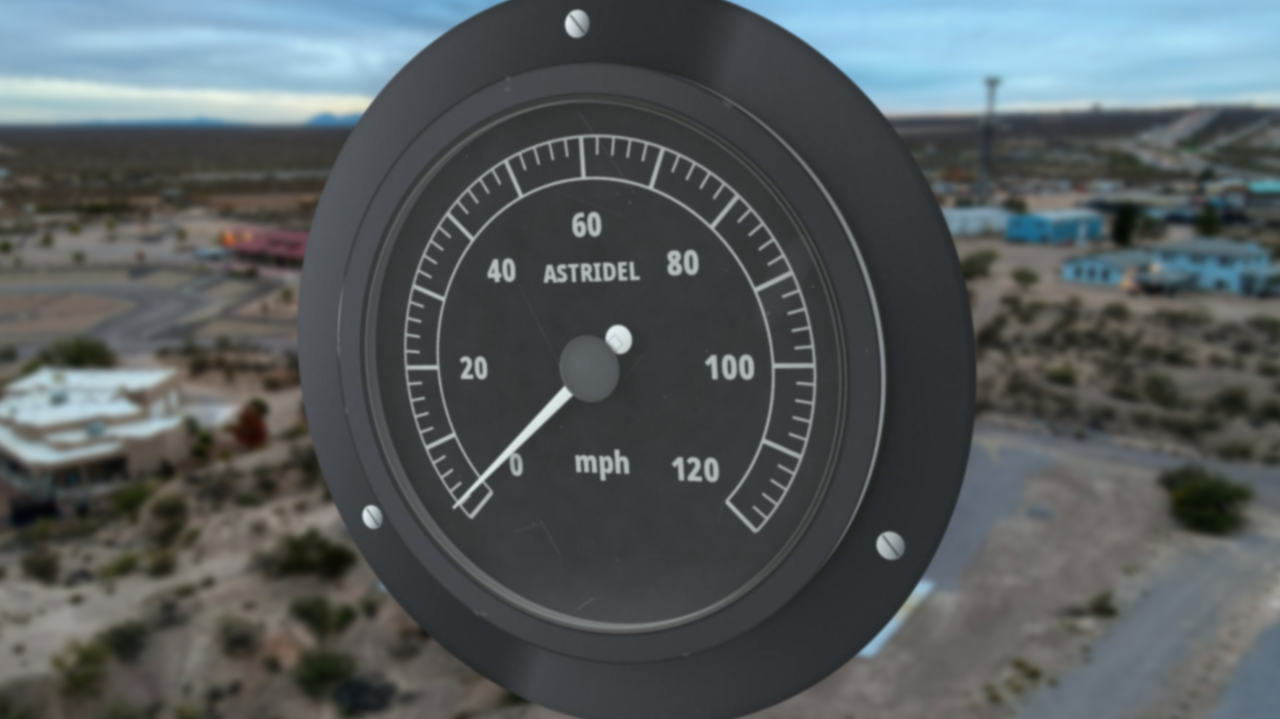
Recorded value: 2 mph
